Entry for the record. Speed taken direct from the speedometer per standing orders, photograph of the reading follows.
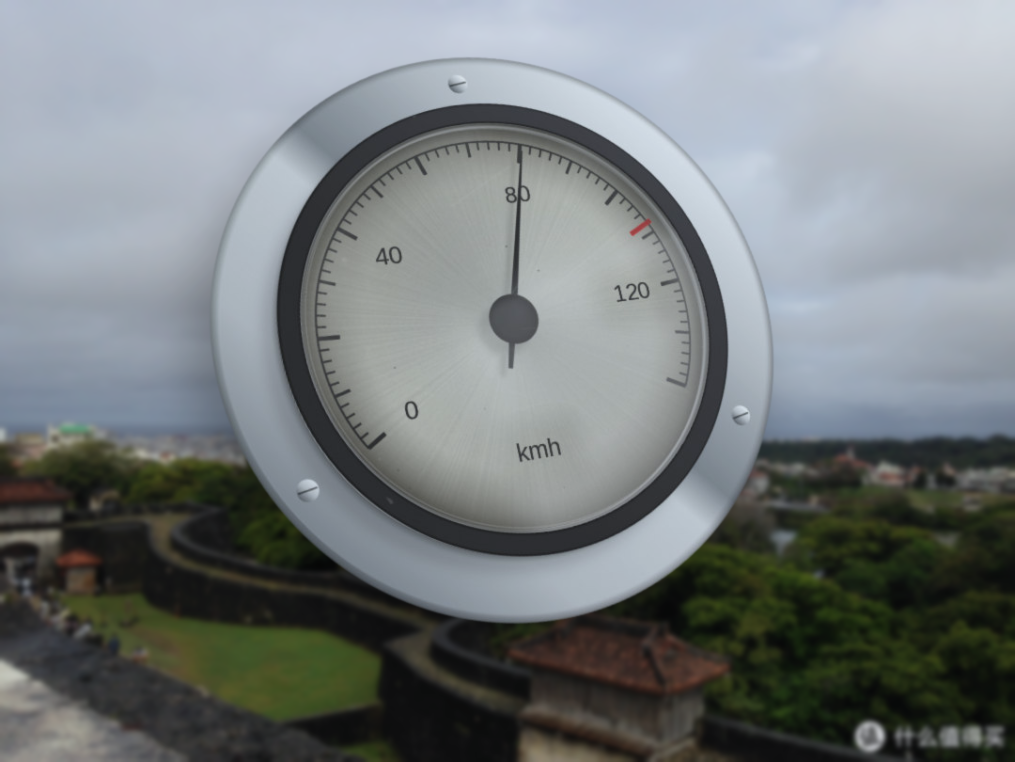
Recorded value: 80 km/h
